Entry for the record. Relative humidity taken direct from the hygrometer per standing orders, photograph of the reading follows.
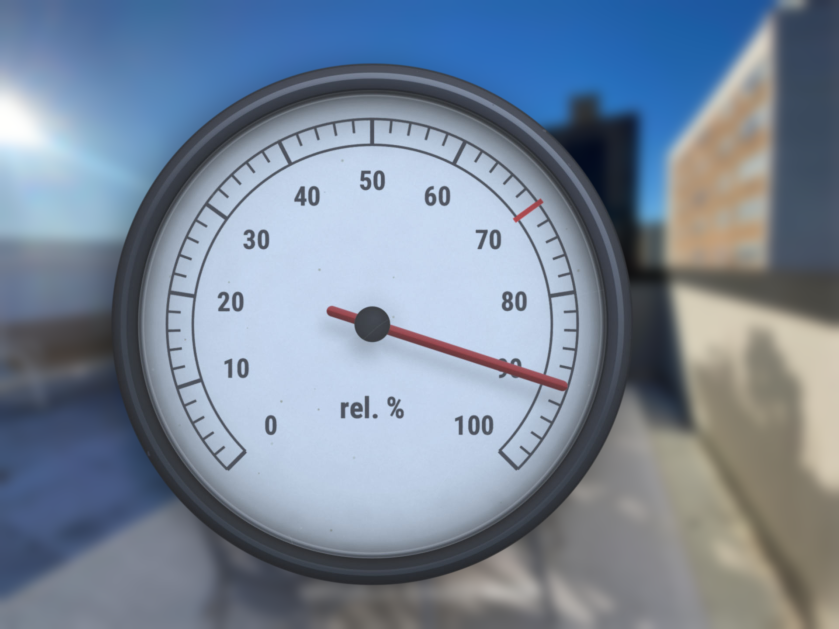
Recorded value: 90 %
